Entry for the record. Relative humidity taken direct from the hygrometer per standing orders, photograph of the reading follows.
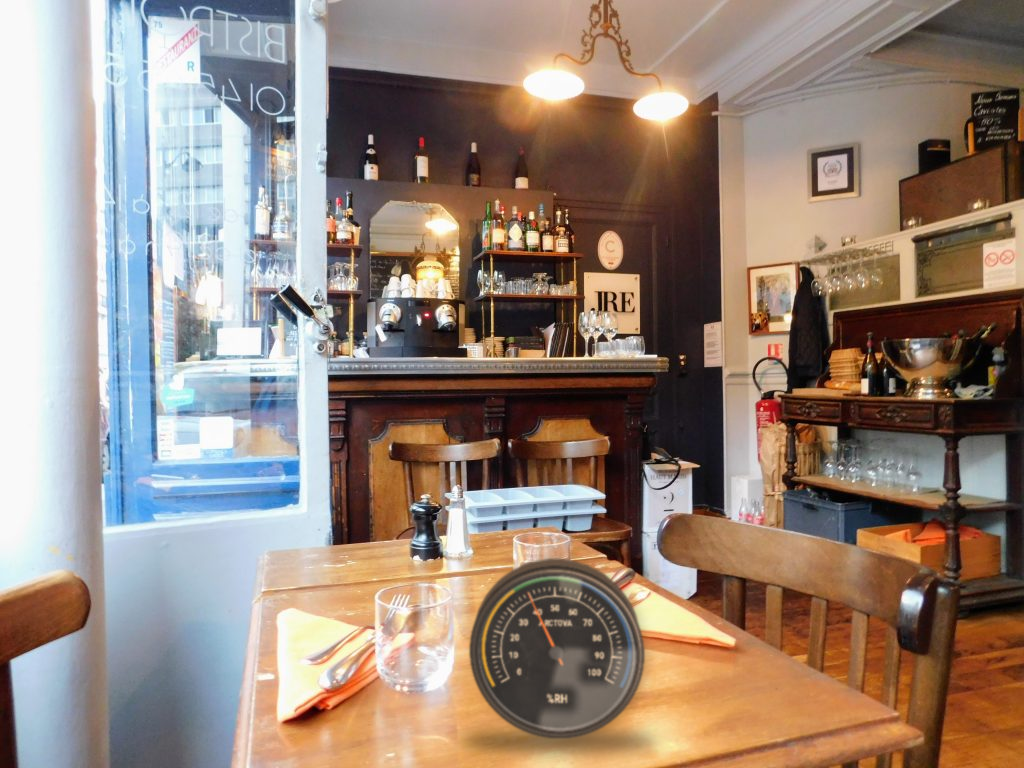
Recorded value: 40 %
